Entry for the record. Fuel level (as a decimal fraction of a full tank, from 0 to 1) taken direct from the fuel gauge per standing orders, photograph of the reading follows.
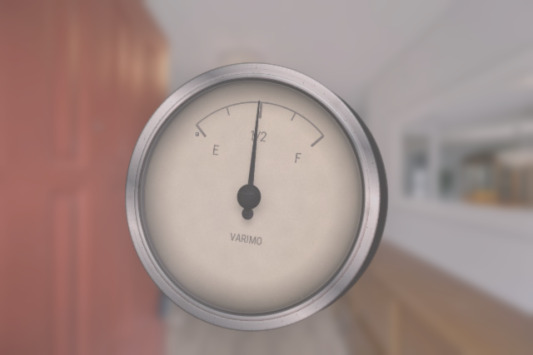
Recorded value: 0.5
